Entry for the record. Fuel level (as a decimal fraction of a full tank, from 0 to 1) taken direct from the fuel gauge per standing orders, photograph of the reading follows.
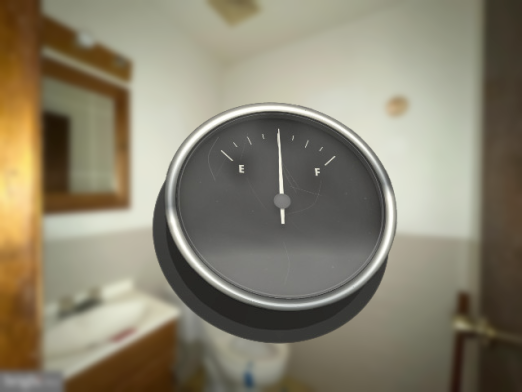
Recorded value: 0.5
